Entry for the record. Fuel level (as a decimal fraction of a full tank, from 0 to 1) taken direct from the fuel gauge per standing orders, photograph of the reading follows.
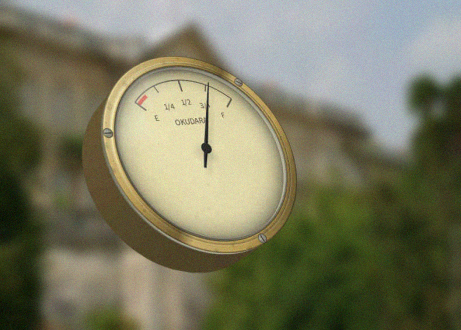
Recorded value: 0.75
